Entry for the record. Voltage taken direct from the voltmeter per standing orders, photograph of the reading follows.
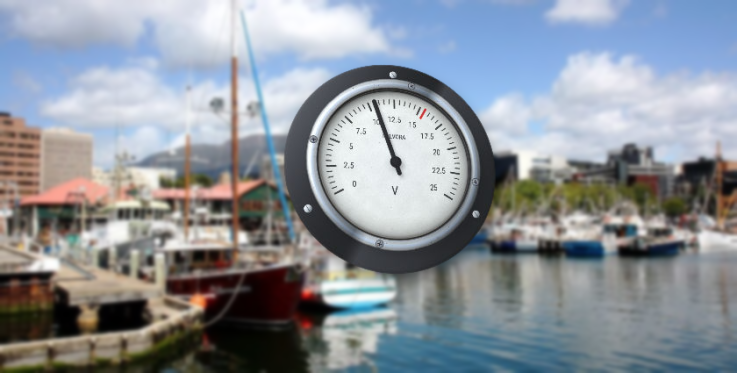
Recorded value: 10.5 V
